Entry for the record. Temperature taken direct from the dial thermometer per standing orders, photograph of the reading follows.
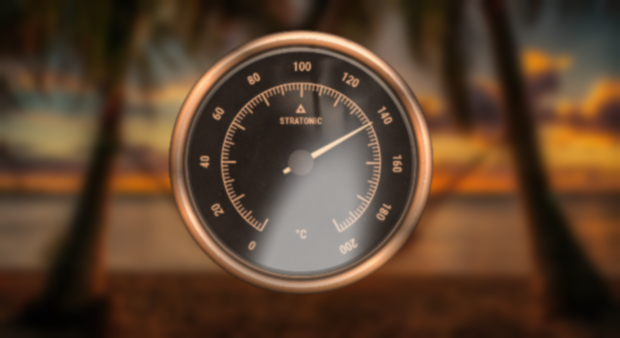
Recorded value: 140 °C
